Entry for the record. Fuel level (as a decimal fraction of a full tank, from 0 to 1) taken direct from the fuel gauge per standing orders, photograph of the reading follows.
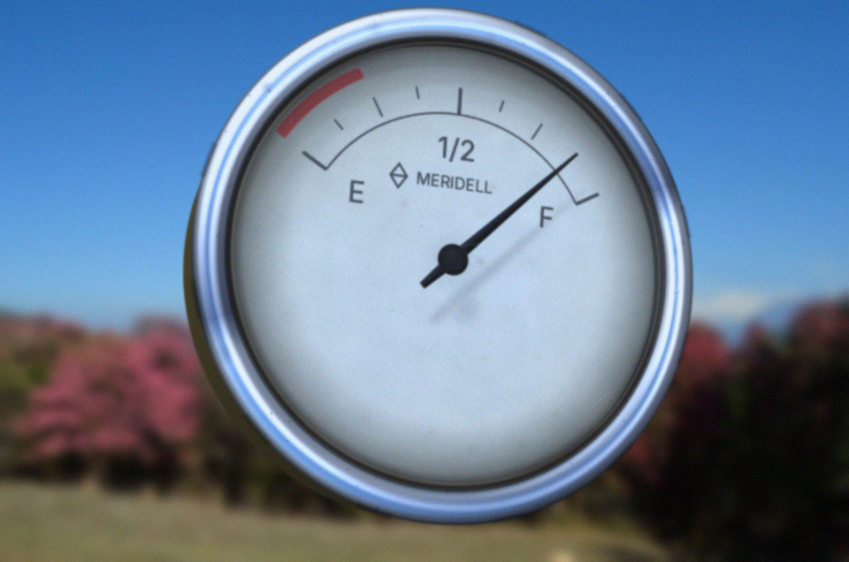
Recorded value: 0.875
